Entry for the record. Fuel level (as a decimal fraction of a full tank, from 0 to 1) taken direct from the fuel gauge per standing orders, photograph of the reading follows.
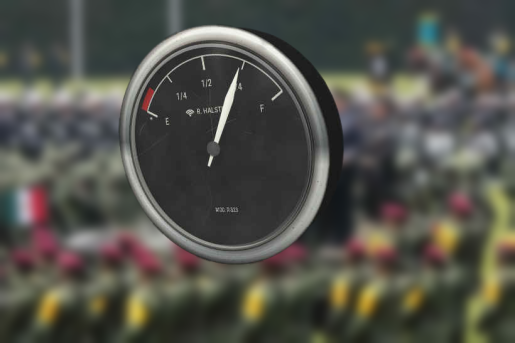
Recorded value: 0.75
